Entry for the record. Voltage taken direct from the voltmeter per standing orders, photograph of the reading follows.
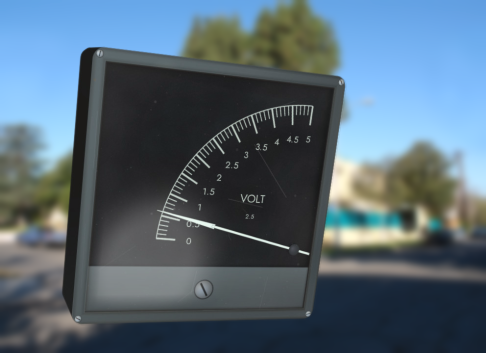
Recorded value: 0.6 V
